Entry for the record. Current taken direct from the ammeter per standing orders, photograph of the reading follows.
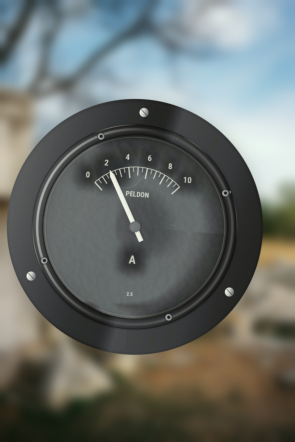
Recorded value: 2 A
